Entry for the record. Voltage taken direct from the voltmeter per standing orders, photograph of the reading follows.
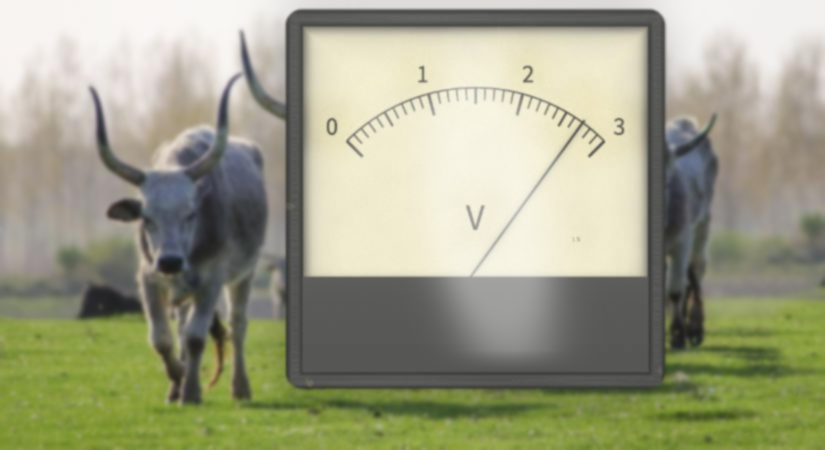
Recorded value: 2.7 V
